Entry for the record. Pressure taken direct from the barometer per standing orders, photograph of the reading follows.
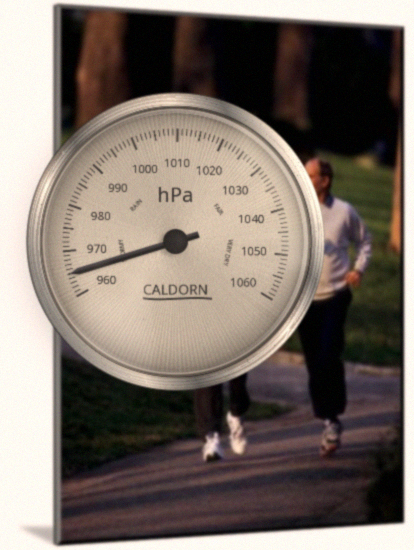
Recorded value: 965 hPa
